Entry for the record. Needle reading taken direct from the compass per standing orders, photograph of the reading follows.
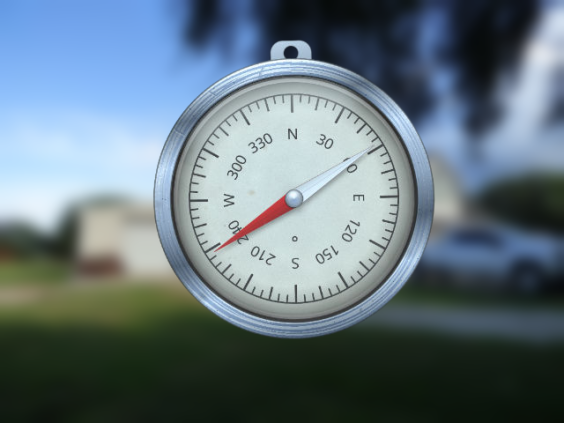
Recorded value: 237.5 °
